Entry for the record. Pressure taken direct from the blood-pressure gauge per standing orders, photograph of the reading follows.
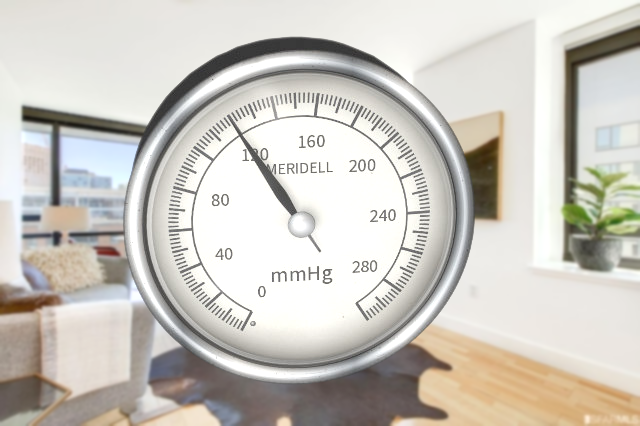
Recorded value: 120 mmHg
